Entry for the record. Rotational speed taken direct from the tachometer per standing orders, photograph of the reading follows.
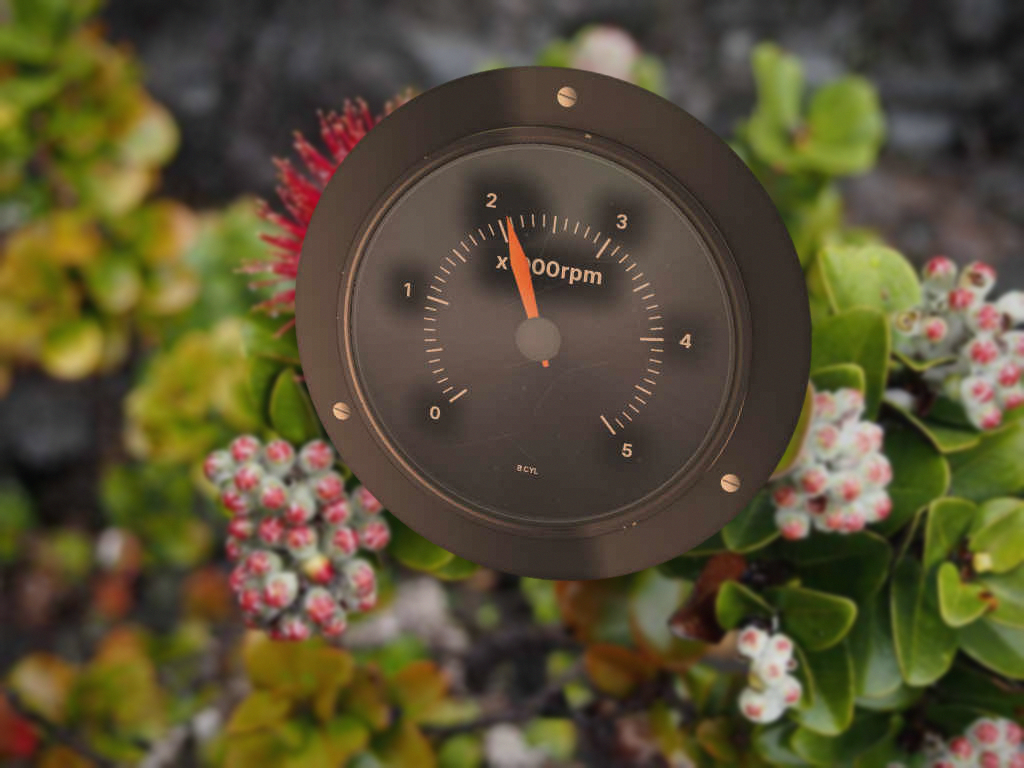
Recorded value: 2100 rpm
